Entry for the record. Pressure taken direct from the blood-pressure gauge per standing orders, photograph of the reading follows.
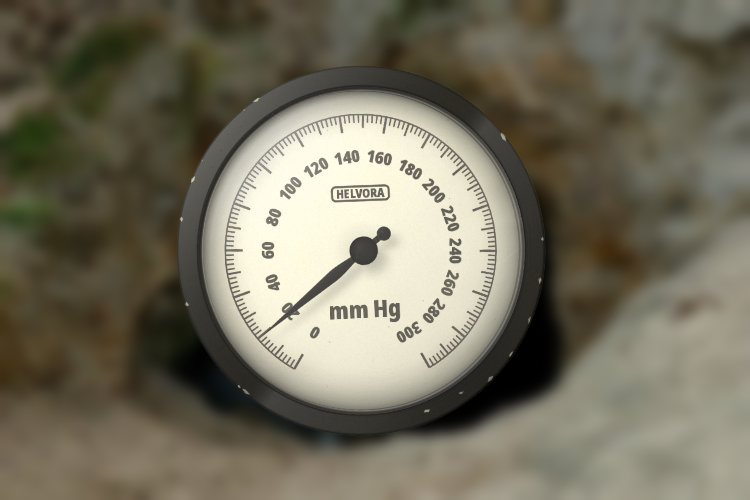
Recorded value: 20 mmHg
